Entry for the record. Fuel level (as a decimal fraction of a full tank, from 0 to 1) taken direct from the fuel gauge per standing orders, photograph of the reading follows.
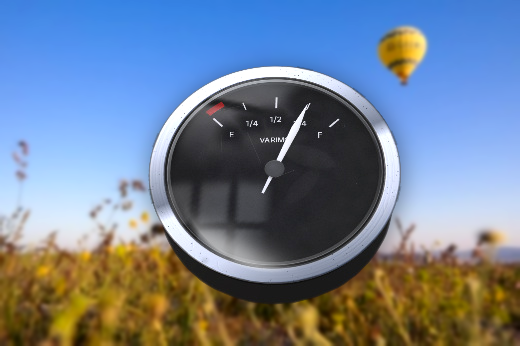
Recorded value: 0.75
